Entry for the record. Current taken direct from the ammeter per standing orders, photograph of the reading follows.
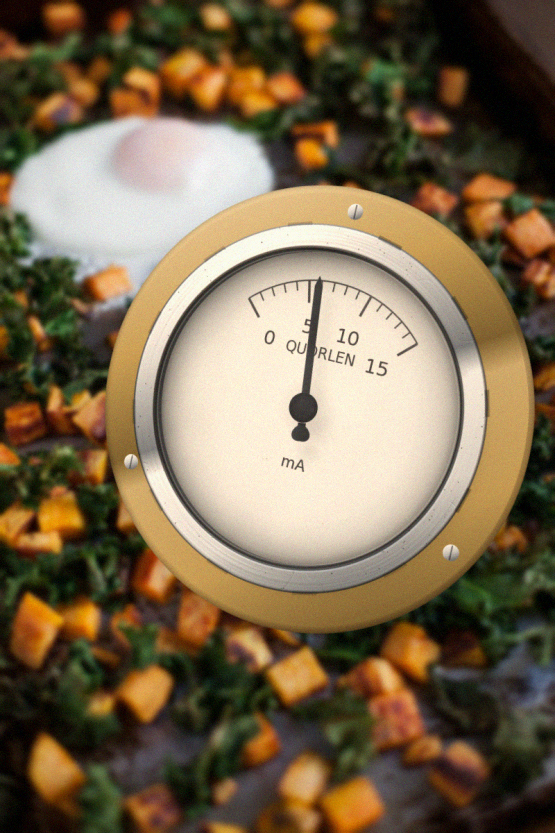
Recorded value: 6 mA
